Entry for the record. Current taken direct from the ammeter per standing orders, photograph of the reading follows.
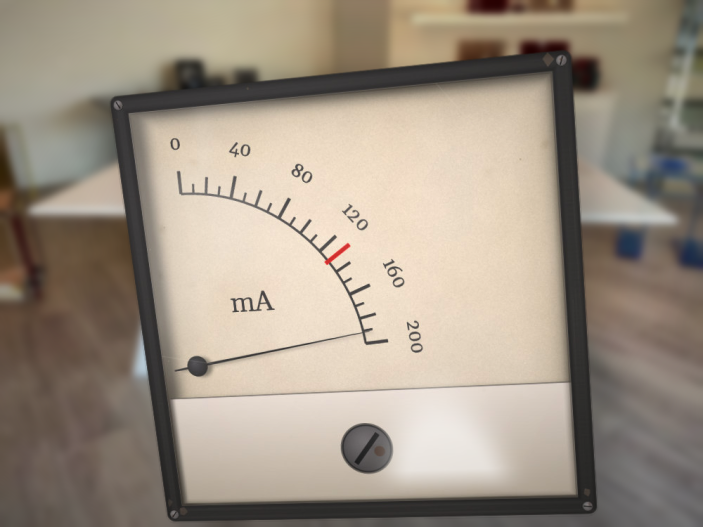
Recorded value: 190 mA
